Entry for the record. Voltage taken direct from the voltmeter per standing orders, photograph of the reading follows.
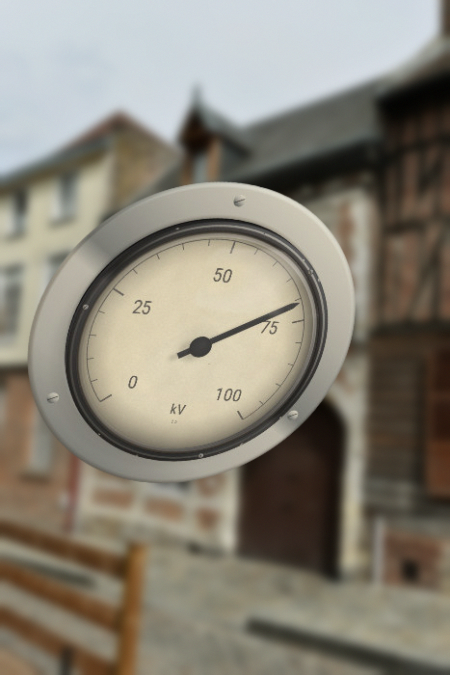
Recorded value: 70 kV
